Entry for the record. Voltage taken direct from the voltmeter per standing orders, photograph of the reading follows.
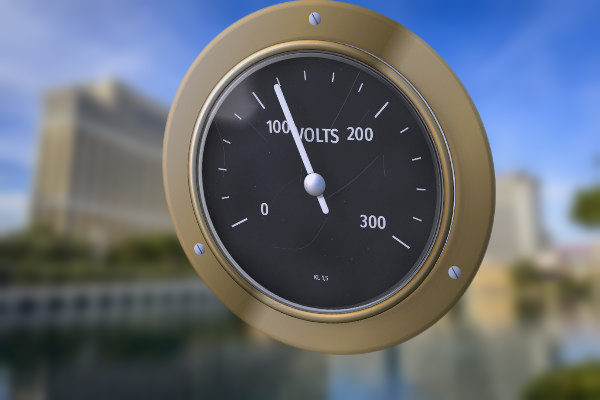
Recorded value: 120 V
